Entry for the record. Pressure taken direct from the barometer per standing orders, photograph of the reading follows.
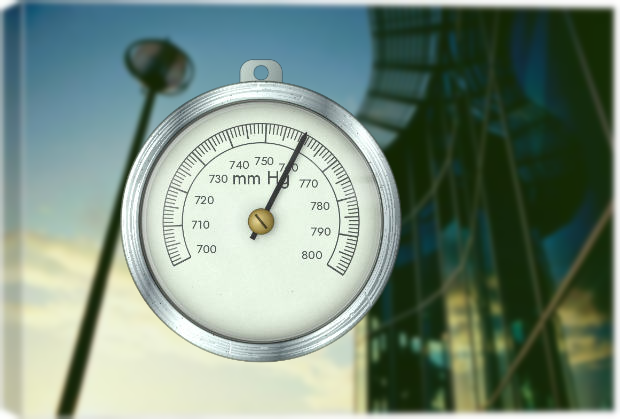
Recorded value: 760 mmHg
